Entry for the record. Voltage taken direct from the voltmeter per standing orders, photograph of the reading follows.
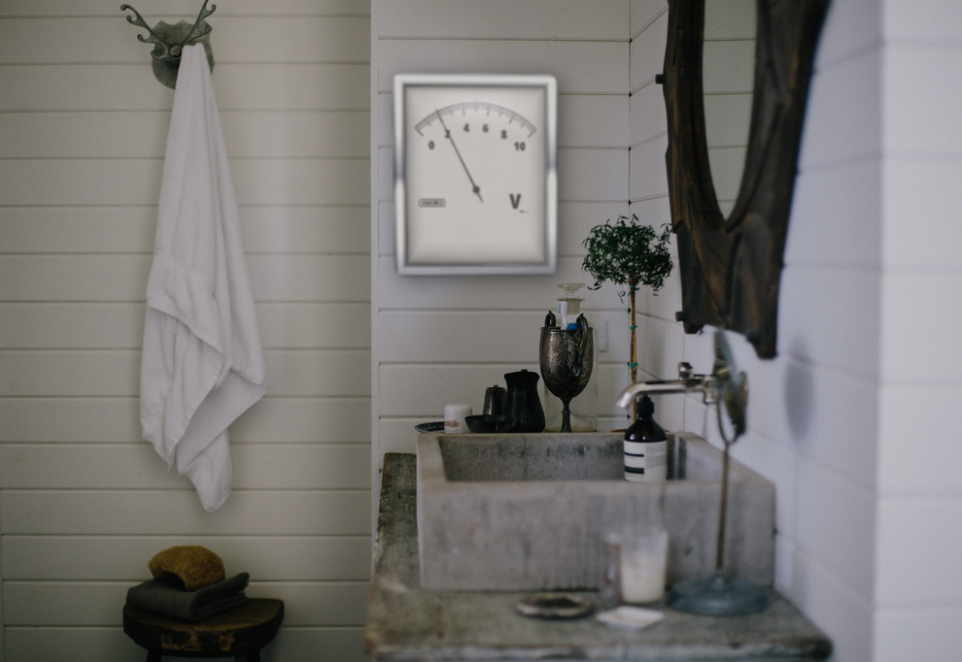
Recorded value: 2 V
